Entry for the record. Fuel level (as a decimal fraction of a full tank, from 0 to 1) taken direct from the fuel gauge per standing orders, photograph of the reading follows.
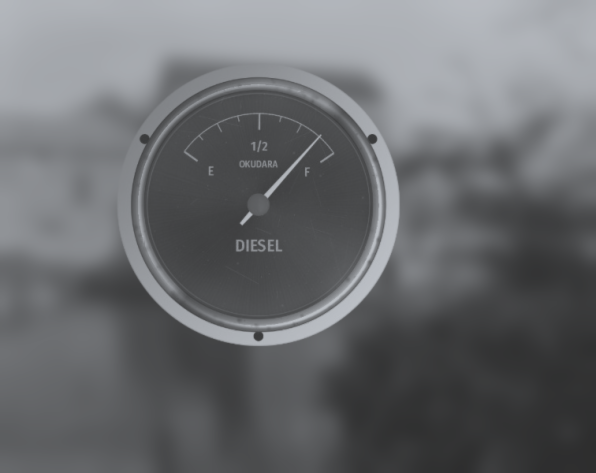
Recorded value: 0.875
